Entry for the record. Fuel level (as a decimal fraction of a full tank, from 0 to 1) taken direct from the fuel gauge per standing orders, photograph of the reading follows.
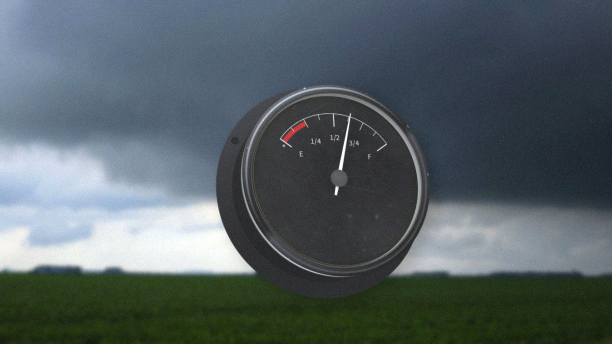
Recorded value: 0.625
